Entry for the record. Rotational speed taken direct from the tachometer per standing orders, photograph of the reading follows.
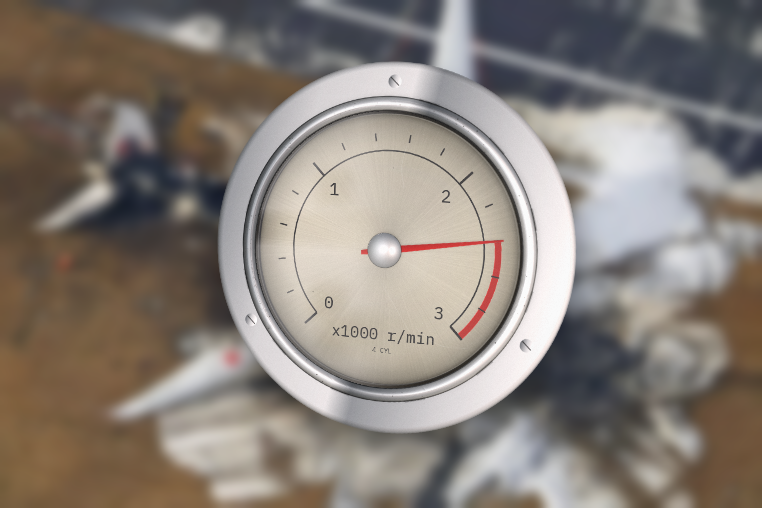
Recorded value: 2400 rpm
